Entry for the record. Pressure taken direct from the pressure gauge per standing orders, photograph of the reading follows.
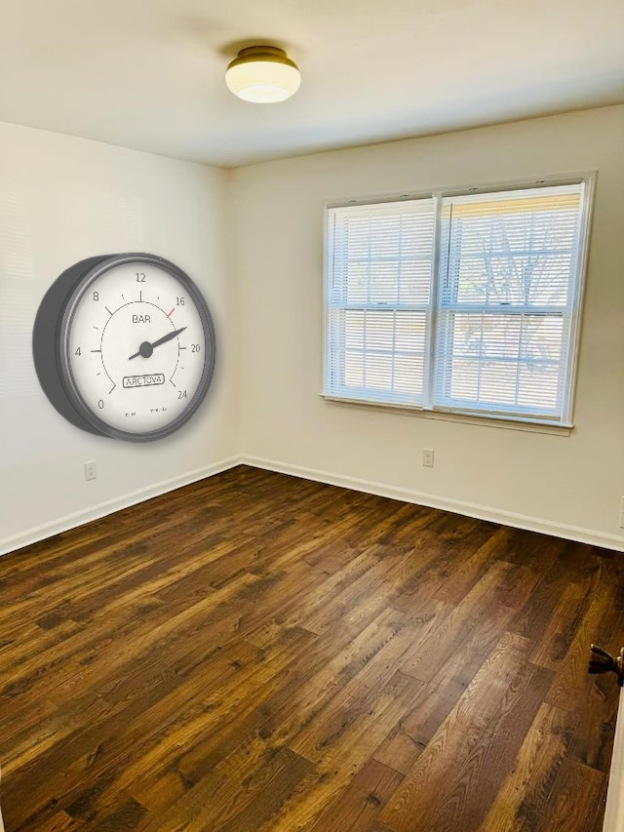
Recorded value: 18 bar
